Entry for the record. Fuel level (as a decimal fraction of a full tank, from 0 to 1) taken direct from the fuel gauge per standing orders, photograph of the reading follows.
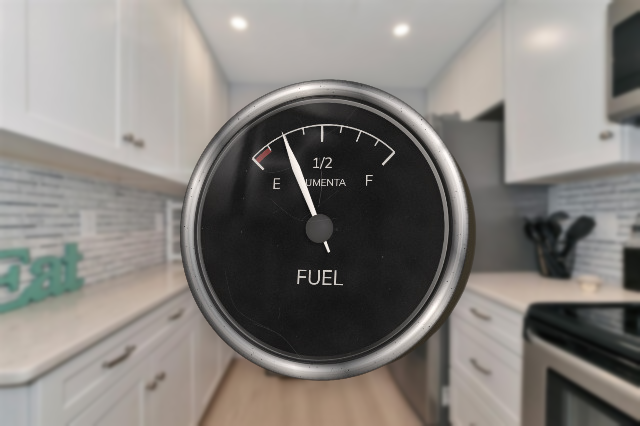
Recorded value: 0.25
